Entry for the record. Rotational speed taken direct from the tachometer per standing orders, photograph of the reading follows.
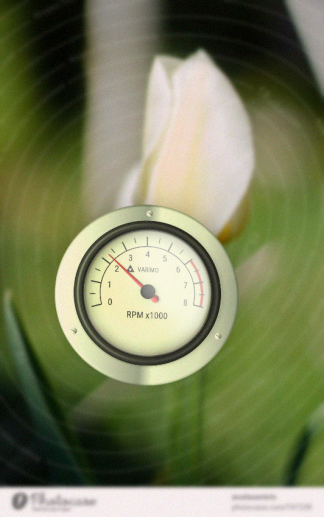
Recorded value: 2250 rpm
